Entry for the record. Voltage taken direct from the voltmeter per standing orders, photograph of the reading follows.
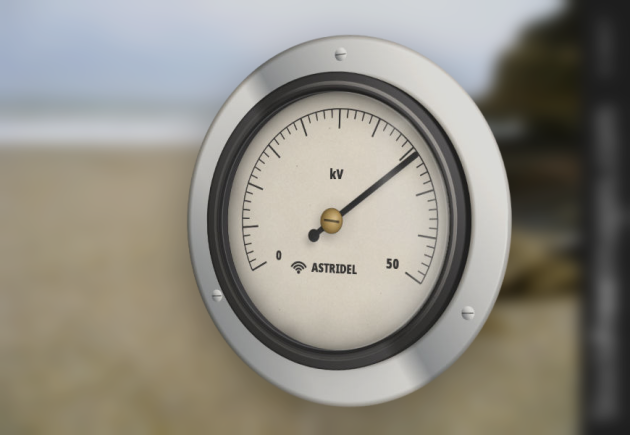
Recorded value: 36 kV
